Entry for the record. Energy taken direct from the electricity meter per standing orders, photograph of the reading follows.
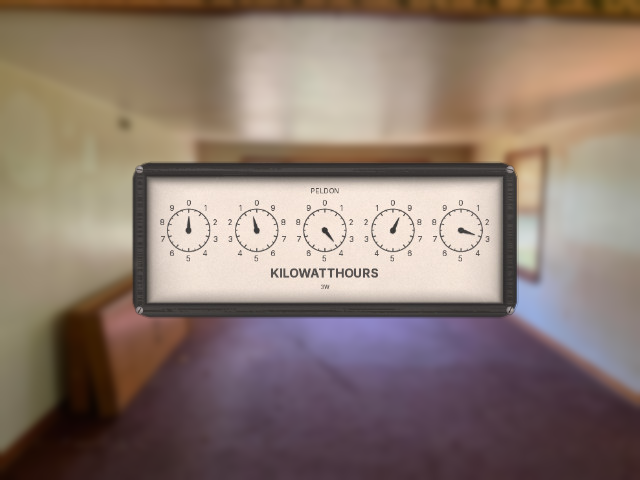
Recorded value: 393 kWh
